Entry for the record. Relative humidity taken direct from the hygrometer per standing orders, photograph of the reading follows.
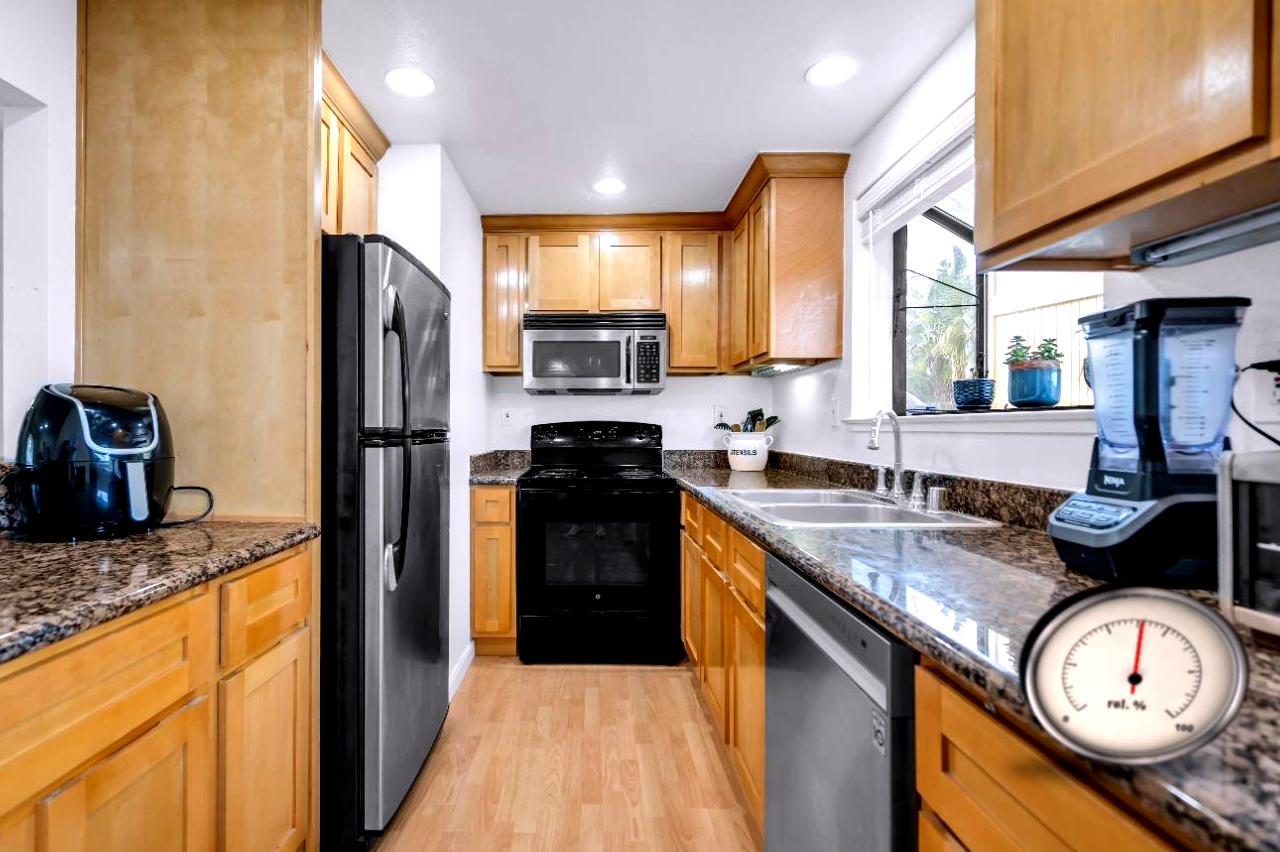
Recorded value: 50 %
